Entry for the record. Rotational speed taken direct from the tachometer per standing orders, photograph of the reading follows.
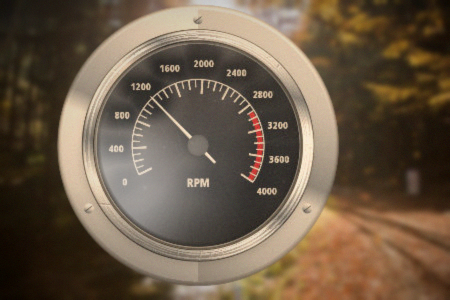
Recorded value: 1200 rpm
